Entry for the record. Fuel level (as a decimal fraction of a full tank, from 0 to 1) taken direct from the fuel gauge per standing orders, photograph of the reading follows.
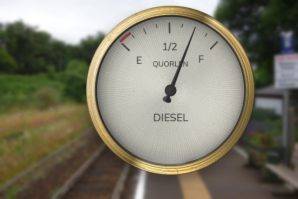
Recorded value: 0.75
